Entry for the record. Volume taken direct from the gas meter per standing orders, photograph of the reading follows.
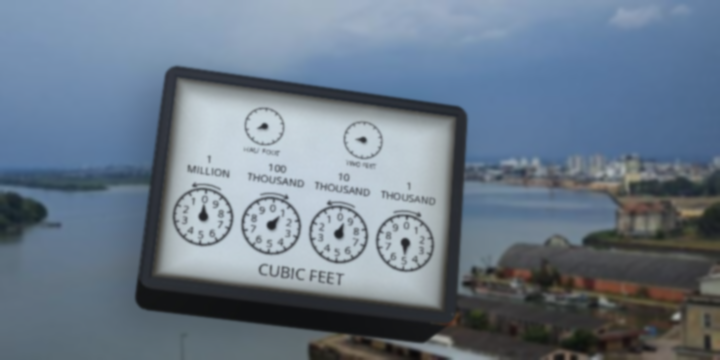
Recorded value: 9500 ft³
